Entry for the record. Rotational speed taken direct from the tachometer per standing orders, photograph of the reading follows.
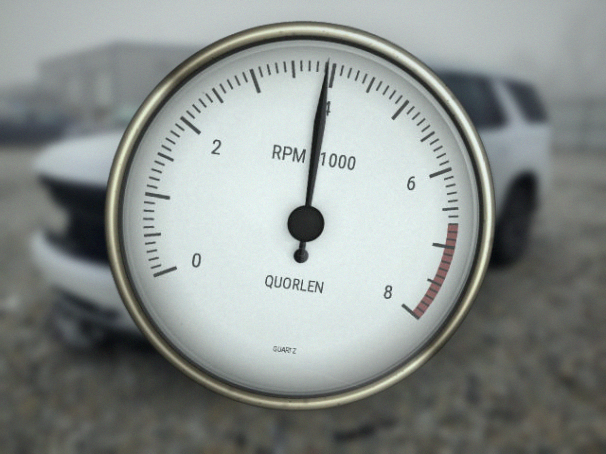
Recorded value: 3900 rpm
